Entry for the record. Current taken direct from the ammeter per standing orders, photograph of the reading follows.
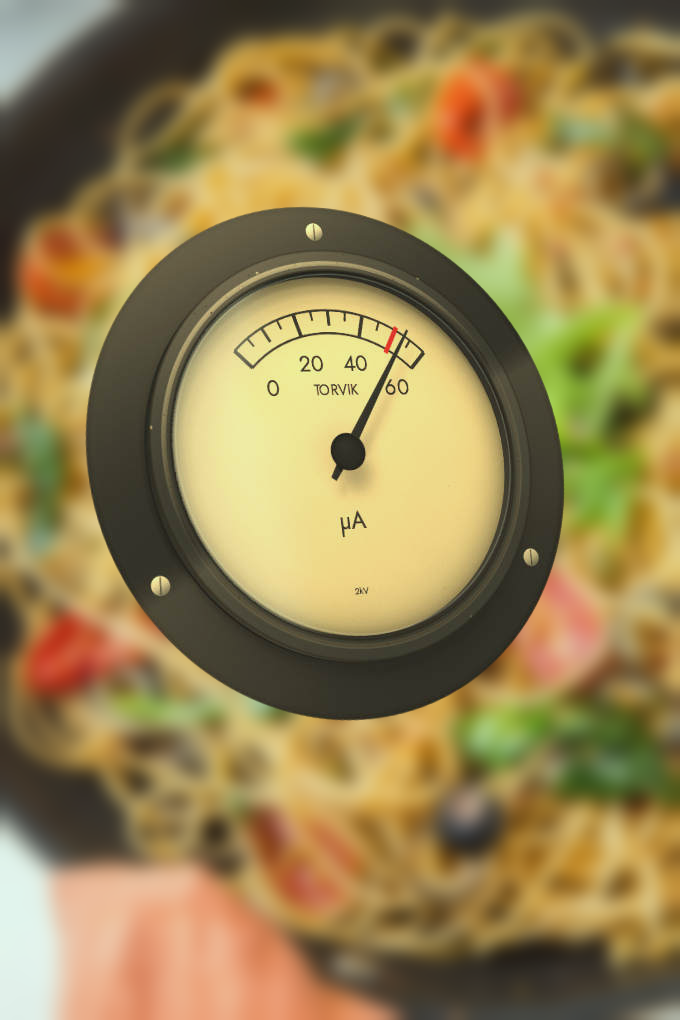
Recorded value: 52.5 µA
